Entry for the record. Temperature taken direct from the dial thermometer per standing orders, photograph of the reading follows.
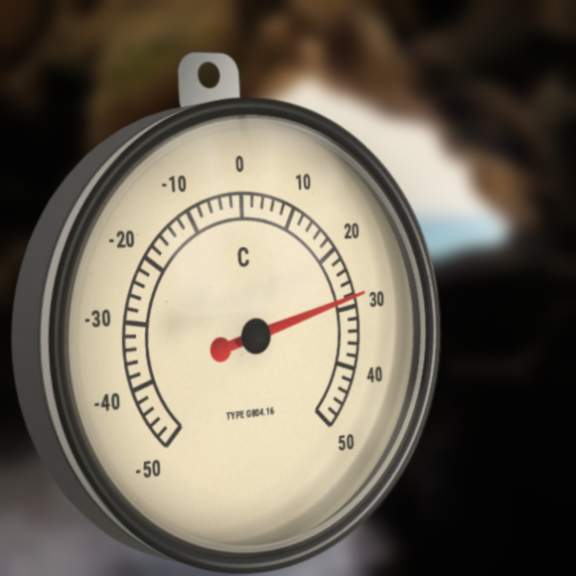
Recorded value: 28 °C
